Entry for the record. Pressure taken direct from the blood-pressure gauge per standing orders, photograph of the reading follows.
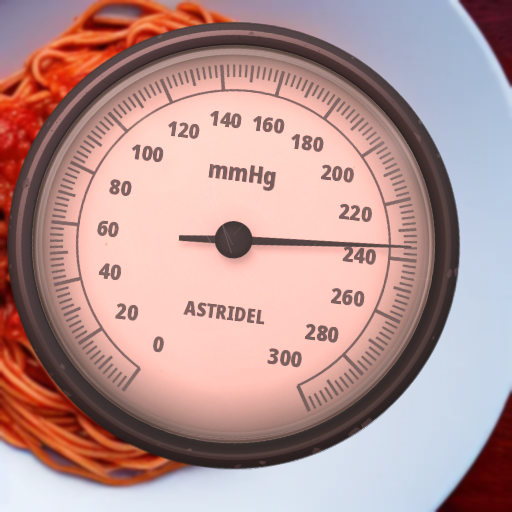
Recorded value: 236 mmHg
